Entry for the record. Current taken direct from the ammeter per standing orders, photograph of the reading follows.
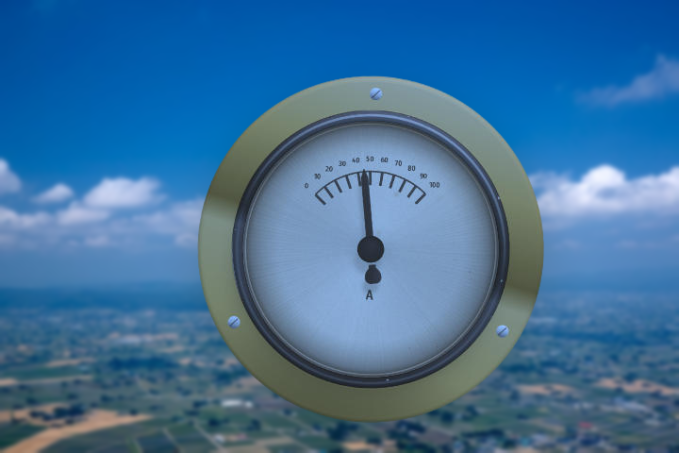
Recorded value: 45 A
